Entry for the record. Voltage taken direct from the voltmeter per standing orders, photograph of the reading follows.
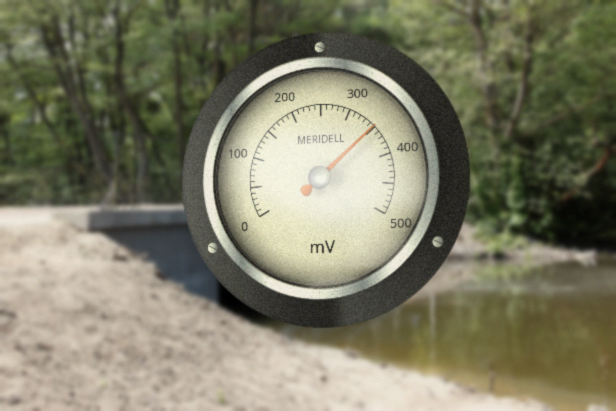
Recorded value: 350 mV
